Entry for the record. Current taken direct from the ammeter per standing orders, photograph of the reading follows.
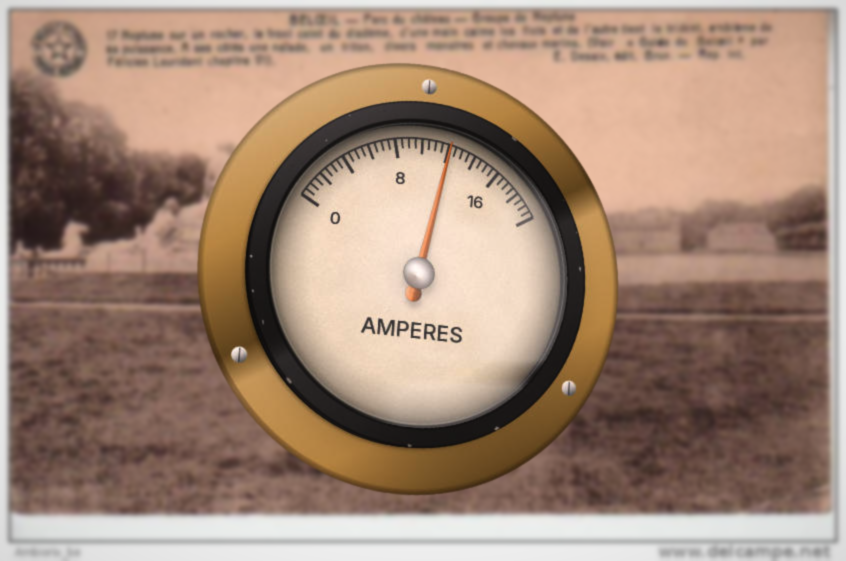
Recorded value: 12 A
